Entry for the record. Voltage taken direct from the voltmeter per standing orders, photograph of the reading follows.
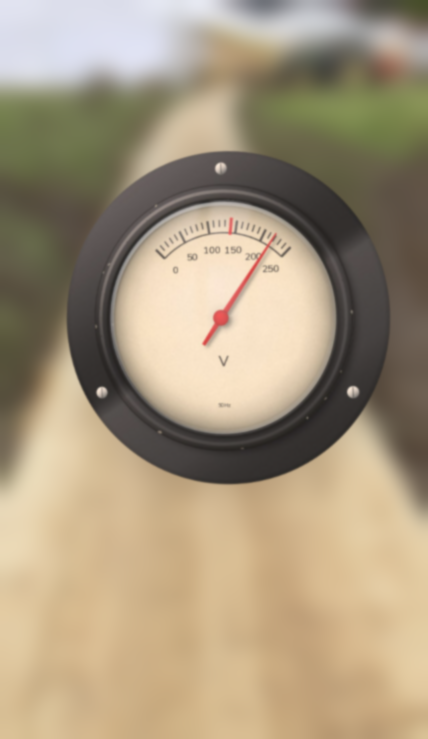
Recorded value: 220 V
